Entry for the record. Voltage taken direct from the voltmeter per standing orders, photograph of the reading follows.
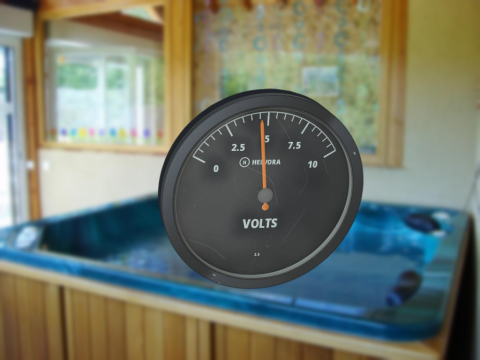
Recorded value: 4.5 V
